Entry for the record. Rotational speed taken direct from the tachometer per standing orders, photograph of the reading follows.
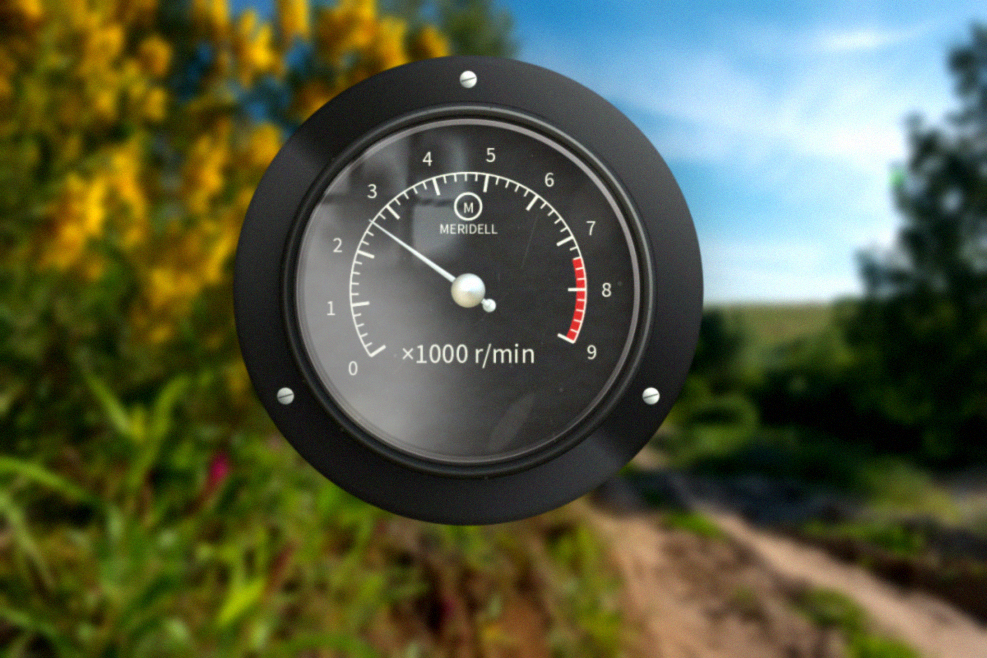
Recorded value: 2600 rpm
